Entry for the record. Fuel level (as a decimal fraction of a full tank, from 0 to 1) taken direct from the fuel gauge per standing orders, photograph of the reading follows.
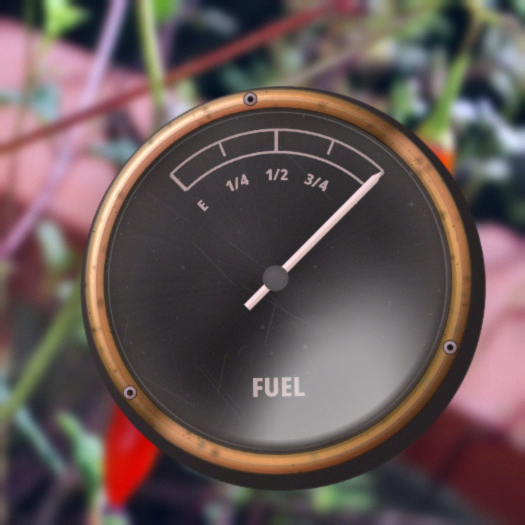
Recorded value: 1
